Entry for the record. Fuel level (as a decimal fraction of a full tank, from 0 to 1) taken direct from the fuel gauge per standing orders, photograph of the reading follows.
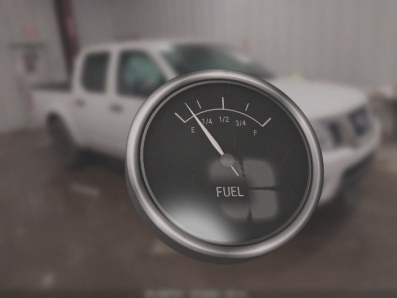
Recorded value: 0.125
